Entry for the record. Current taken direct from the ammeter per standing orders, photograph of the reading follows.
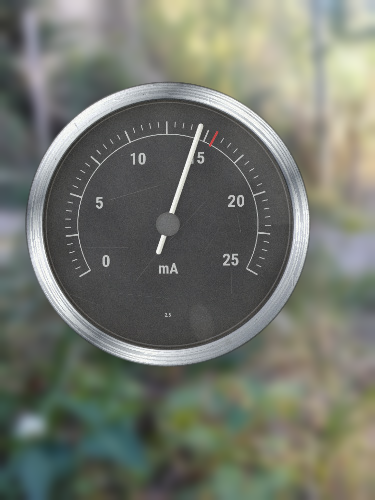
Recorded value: 14.5 mA
